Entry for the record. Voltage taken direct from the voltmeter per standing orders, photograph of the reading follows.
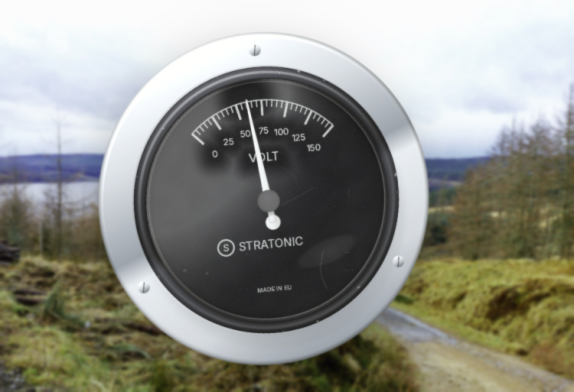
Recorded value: 60 V
